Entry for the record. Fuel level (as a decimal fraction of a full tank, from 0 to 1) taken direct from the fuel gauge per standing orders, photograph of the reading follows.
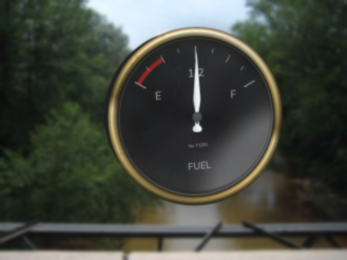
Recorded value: 0.5
